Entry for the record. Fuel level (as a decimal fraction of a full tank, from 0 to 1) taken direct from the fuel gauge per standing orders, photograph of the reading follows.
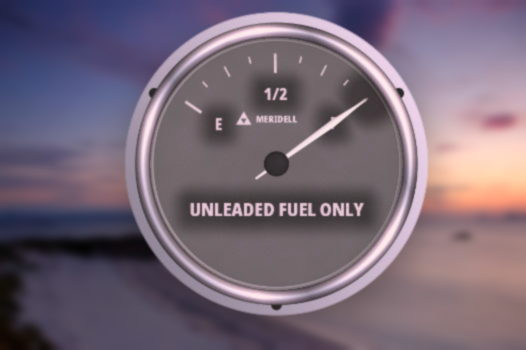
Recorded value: 1
